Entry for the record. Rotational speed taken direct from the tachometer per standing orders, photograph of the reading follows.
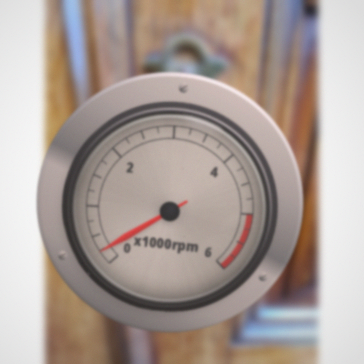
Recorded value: 250 rpm
